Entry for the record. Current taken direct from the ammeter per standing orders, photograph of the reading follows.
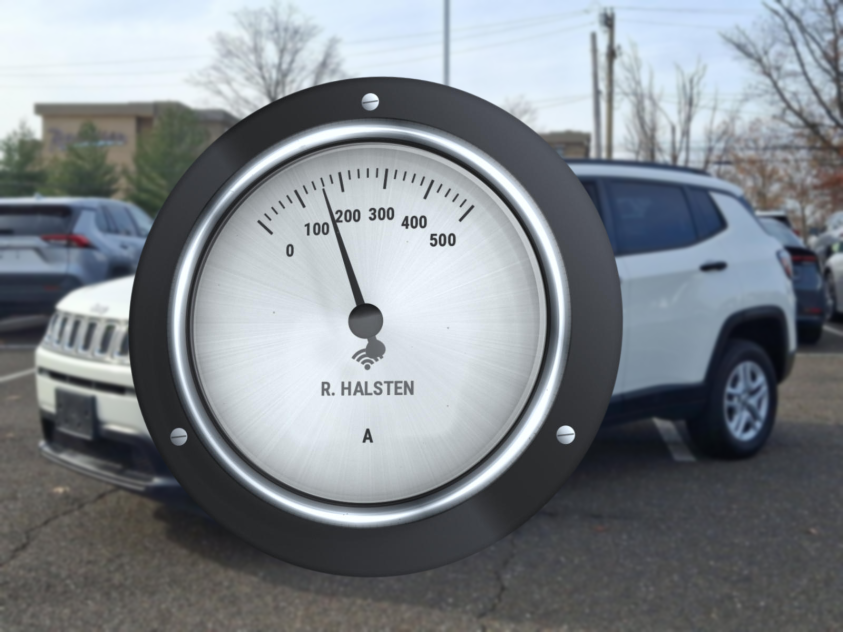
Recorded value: 160 A
